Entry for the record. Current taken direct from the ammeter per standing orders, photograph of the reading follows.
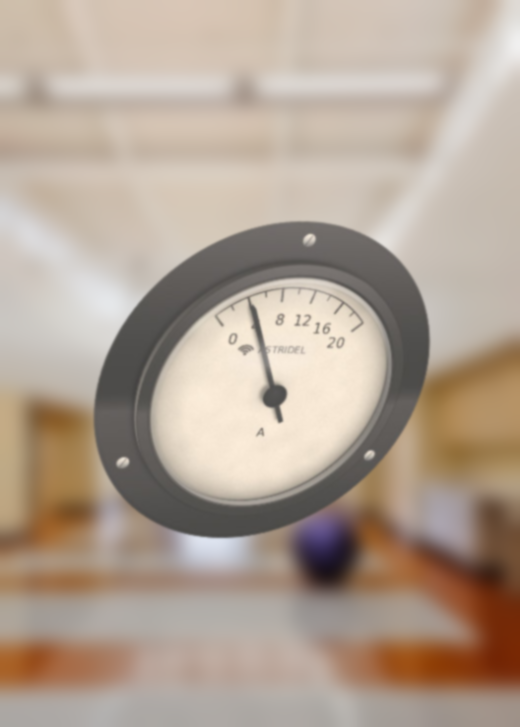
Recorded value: 4 A
